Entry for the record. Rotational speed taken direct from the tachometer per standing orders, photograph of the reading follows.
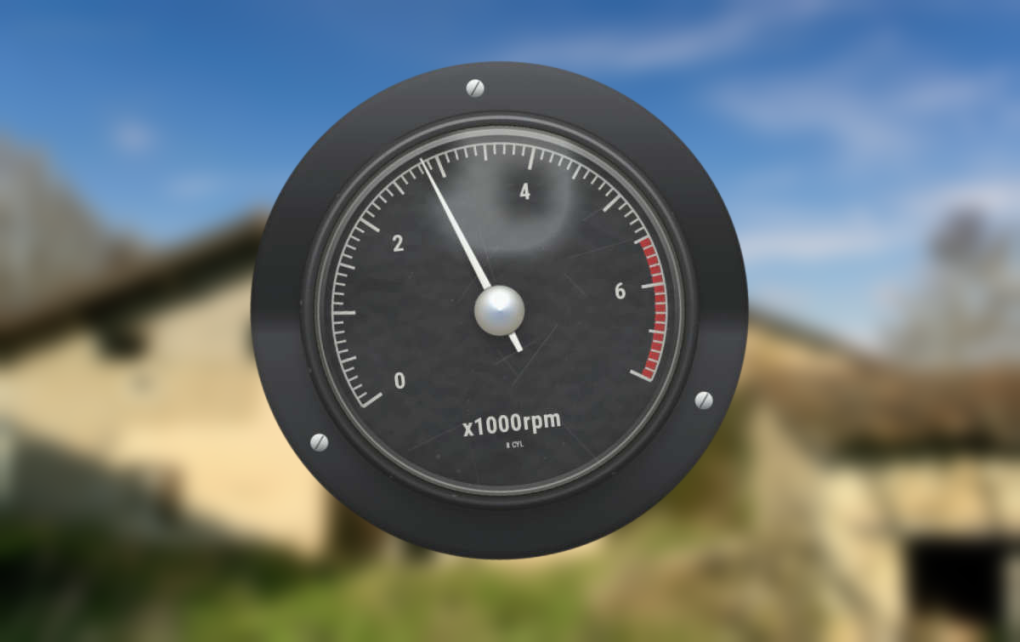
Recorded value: 2850 rpm
